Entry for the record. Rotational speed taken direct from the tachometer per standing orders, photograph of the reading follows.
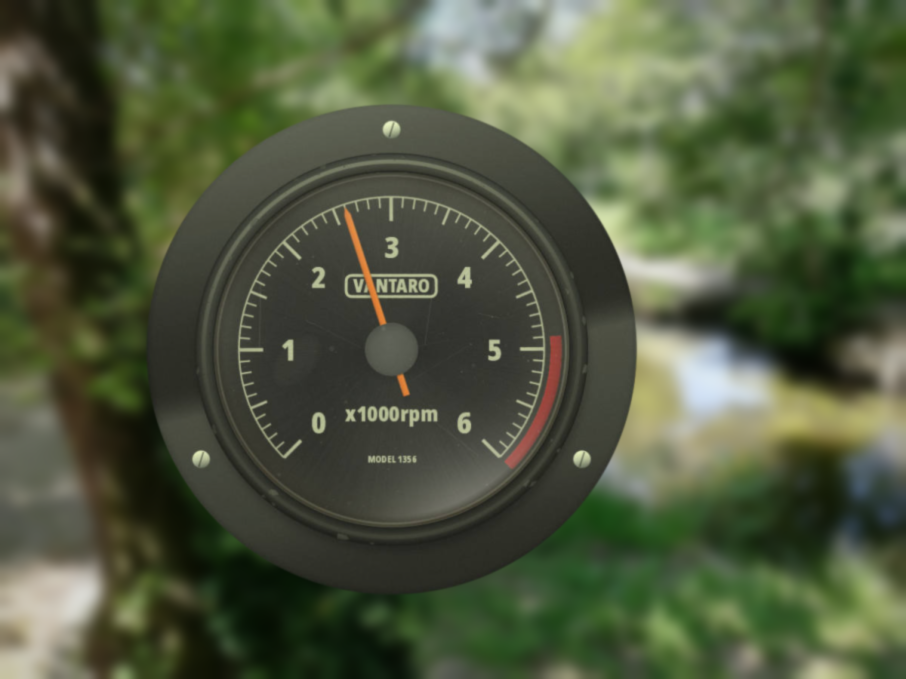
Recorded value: 2600 rpm
